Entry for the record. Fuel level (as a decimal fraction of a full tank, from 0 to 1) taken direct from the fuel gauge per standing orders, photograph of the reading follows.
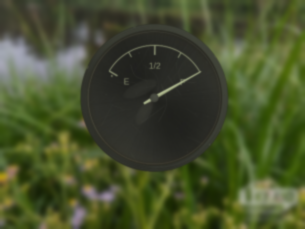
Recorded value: 1
